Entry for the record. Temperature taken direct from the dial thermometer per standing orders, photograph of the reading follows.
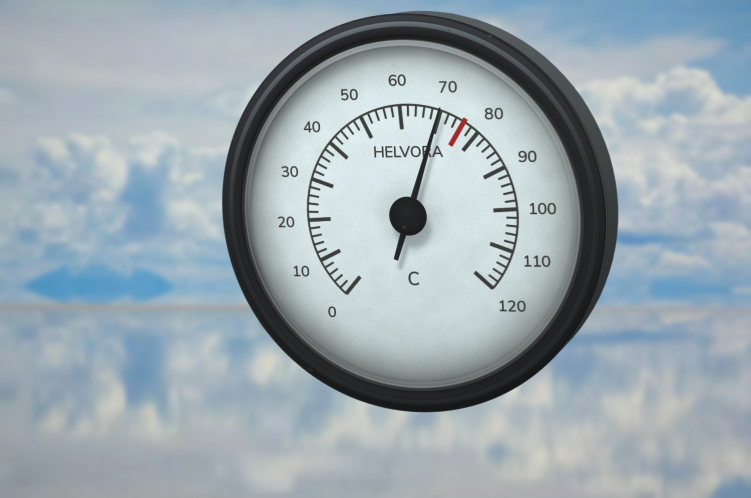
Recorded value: 70 °C
